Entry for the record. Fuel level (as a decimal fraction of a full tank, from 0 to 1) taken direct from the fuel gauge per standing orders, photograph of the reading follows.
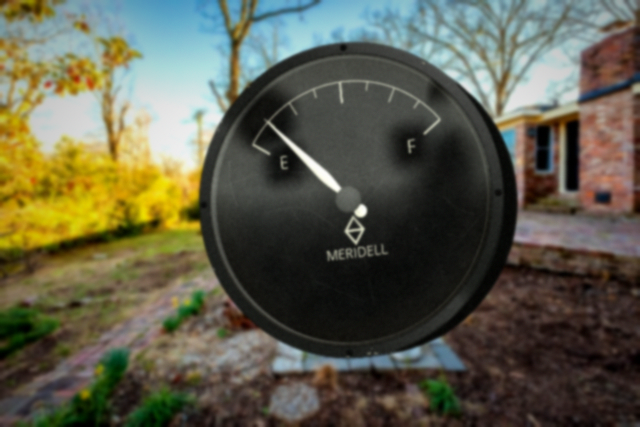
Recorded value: 0.125
